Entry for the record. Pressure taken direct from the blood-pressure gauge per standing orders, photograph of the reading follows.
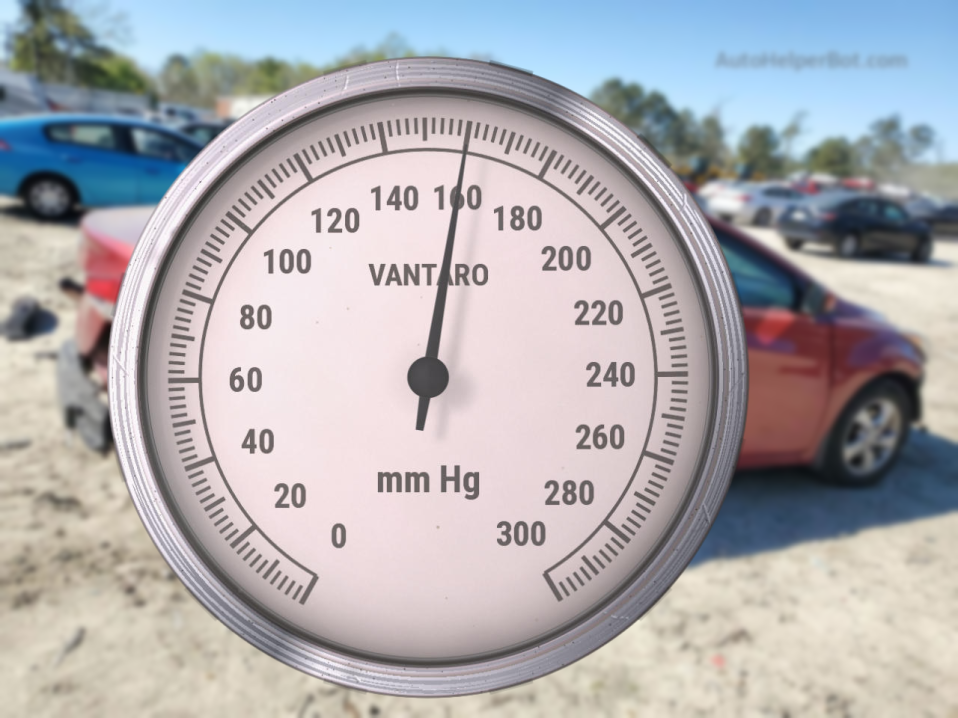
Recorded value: 160 mmHg
